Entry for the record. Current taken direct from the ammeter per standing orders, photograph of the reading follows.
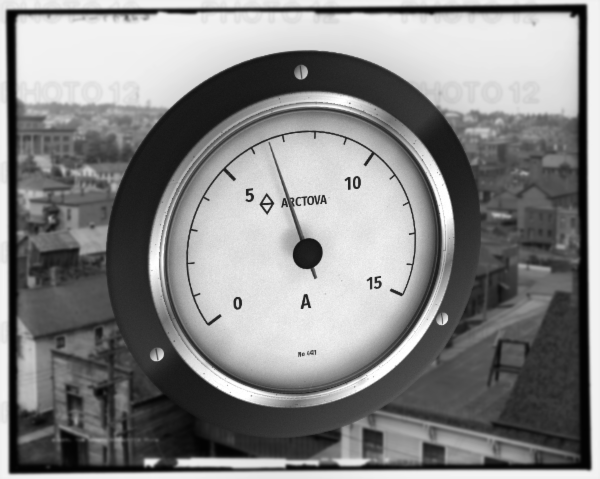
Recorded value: 6.5 A
